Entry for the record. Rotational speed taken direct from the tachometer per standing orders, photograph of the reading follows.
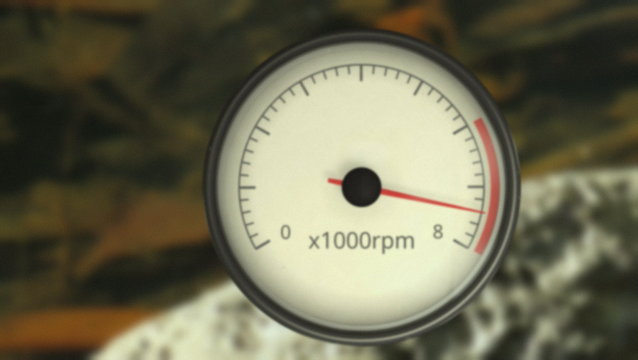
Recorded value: 7400 rpm
